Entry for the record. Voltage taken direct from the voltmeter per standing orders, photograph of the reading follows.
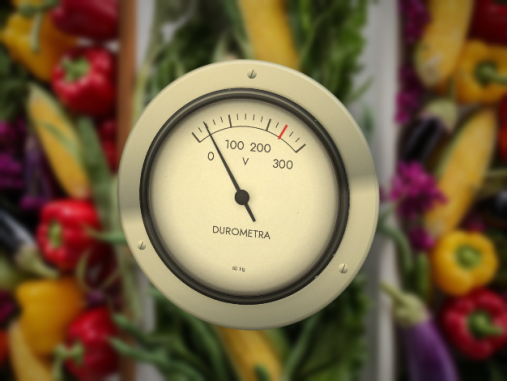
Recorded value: 40 V
